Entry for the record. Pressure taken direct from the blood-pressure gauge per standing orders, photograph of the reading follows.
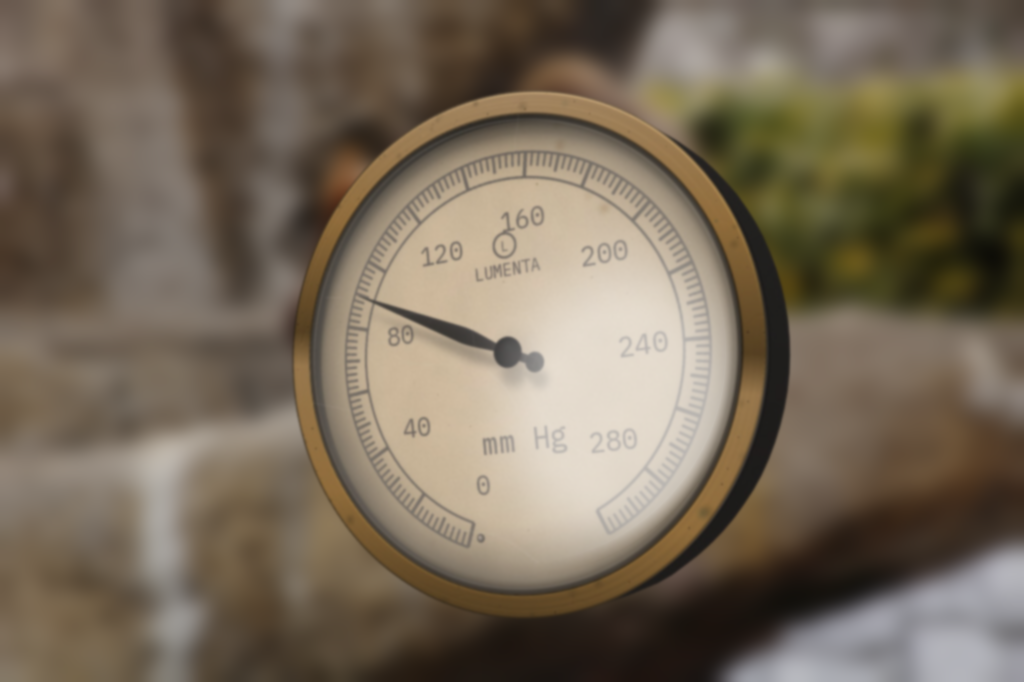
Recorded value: 90 mmHg
